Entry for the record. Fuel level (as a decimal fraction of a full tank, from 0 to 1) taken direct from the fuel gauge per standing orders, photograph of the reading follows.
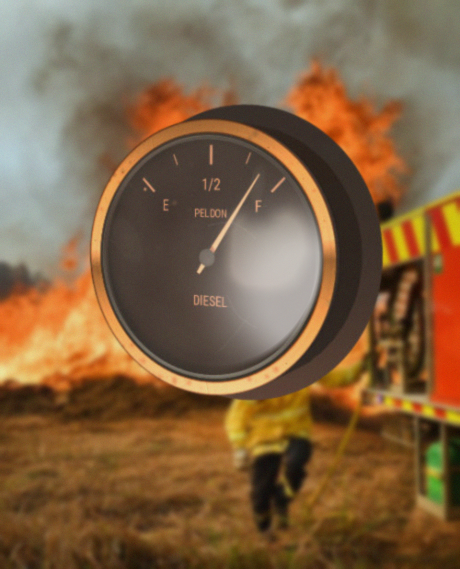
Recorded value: 0.875
